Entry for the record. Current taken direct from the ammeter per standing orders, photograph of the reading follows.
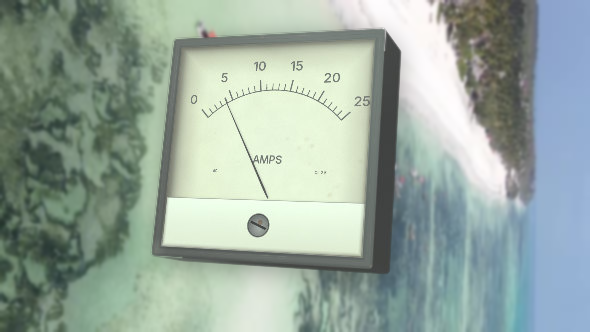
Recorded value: 4 A
